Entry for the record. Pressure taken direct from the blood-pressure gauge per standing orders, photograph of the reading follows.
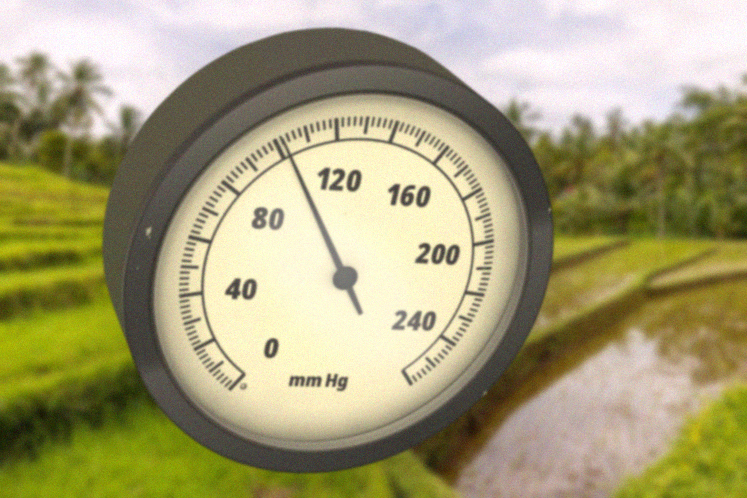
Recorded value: 102 mmHg
